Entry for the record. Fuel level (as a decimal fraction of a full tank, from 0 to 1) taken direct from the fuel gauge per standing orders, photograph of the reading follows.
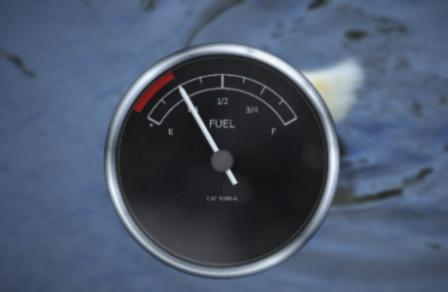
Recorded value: 0.25
